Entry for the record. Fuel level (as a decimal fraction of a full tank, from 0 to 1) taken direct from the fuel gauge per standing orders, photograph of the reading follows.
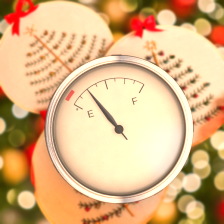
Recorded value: 0.25
